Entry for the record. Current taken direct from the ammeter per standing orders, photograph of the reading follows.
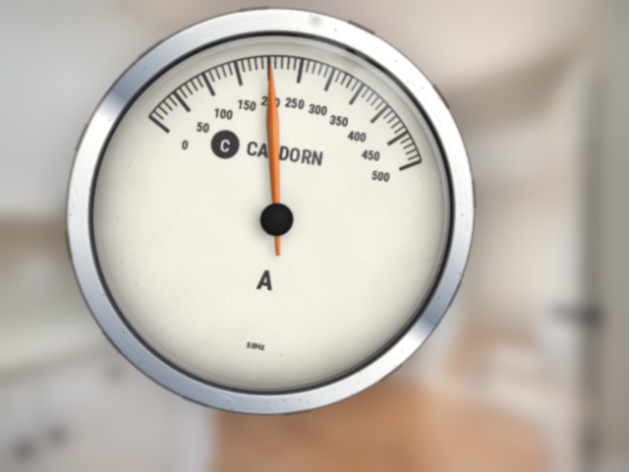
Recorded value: 200 A
